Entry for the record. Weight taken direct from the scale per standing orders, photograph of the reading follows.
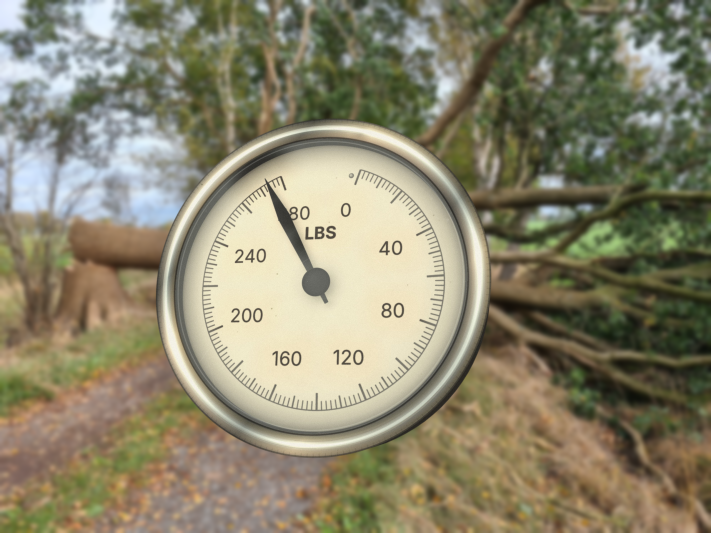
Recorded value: 274 lb
